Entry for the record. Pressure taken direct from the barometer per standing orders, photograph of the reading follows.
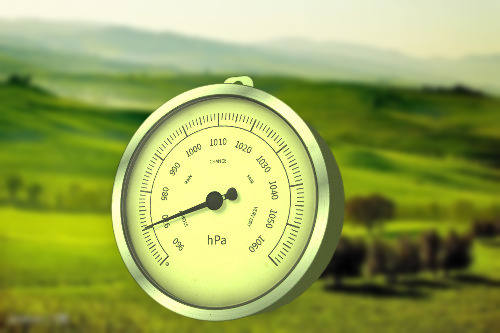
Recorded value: 970 hPa
